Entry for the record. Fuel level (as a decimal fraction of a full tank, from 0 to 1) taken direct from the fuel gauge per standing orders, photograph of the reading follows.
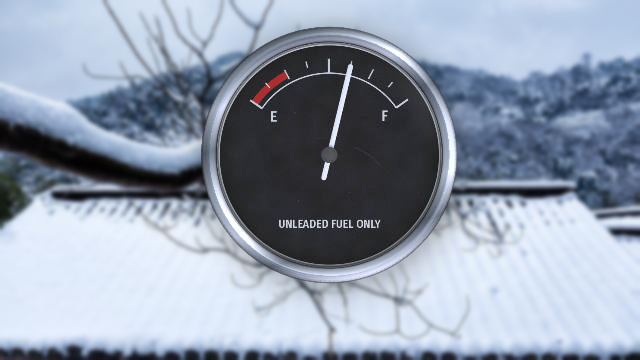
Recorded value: 0.625
